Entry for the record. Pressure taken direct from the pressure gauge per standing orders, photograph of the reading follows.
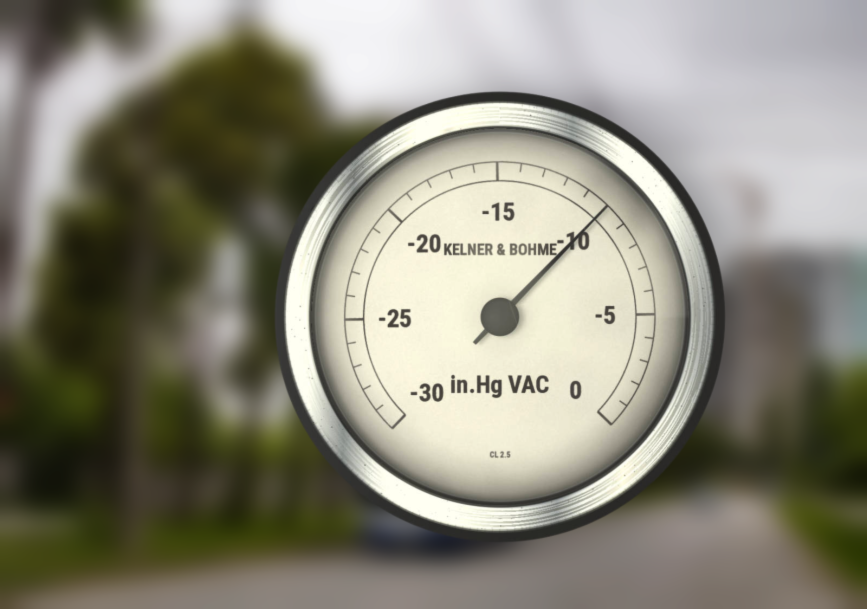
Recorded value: -10 inHg
